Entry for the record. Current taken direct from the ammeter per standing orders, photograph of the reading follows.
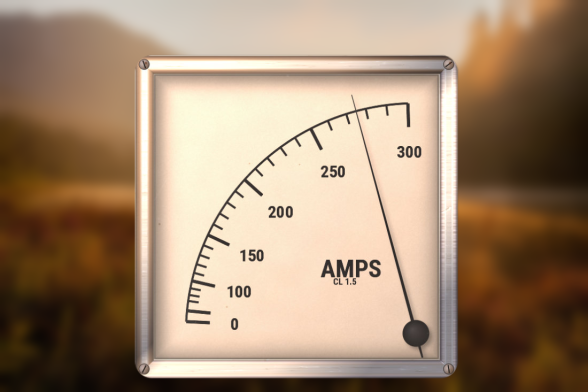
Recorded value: 275 A
